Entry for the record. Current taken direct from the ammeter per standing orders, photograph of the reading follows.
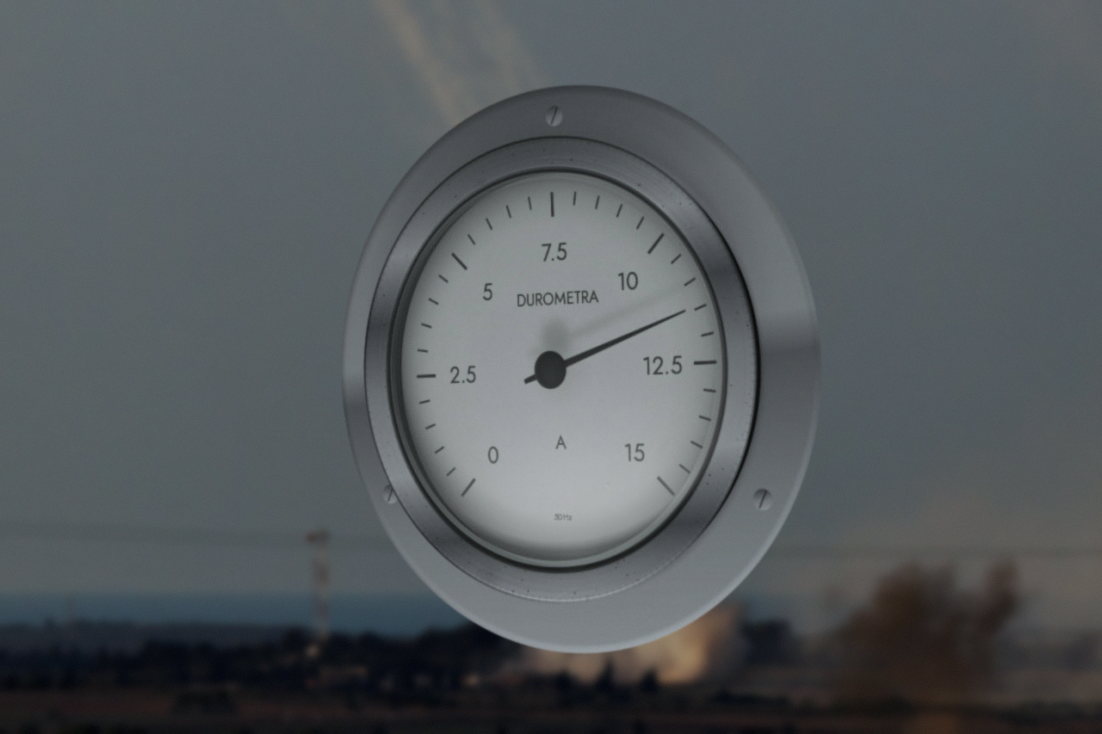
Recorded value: 11.5 A
